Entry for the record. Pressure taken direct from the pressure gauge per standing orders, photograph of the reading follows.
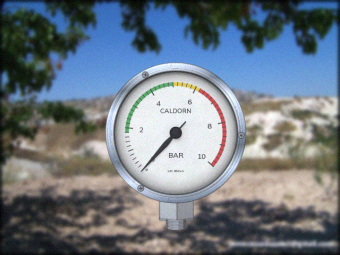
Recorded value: 0 bar
